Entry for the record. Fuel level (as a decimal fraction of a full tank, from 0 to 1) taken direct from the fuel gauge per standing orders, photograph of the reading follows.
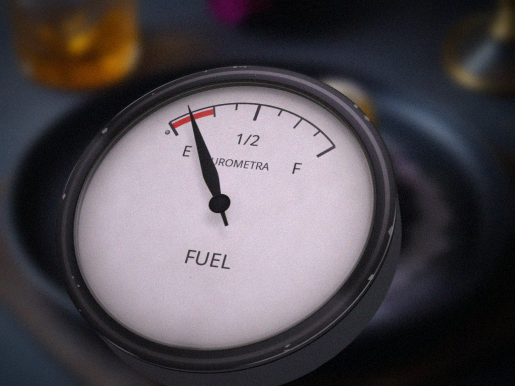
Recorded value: 0.125
